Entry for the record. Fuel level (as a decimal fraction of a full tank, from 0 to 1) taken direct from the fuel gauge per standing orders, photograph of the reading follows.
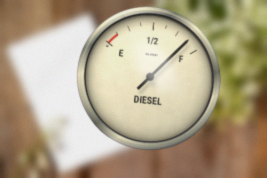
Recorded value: 0.875
